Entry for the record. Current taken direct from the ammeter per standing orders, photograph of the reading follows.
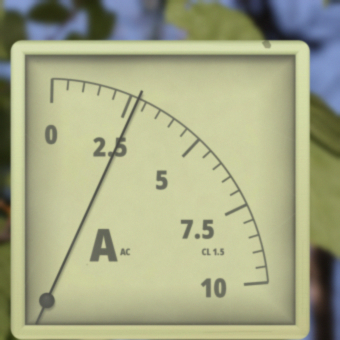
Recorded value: 2.75 A
